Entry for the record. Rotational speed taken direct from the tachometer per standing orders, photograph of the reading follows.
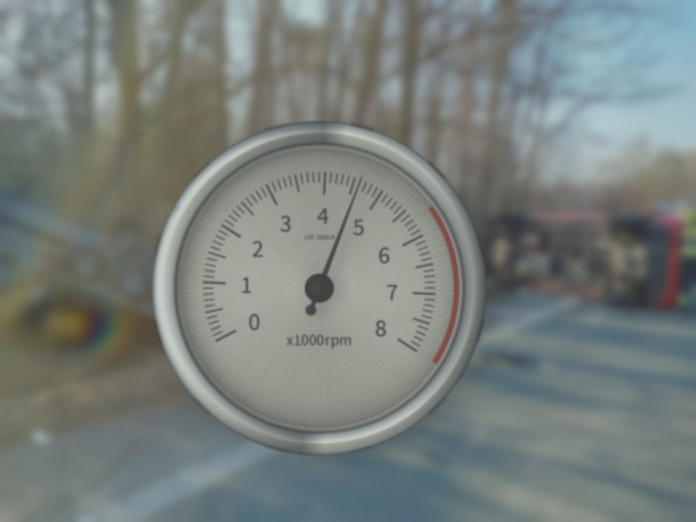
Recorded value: 4600 rpm
